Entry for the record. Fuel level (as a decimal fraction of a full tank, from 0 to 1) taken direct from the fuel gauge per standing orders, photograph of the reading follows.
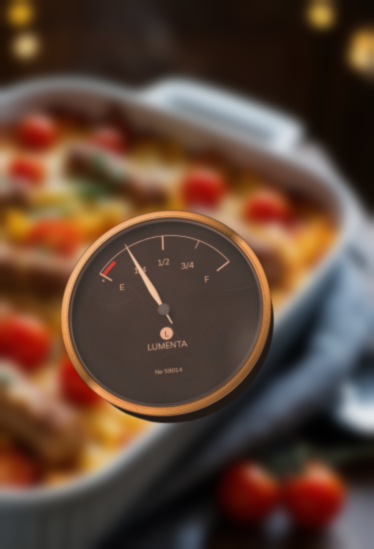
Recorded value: 0.25
